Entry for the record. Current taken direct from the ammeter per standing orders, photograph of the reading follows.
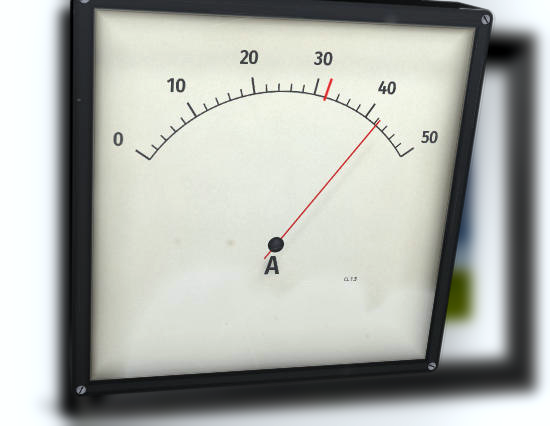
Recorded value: 42 A
